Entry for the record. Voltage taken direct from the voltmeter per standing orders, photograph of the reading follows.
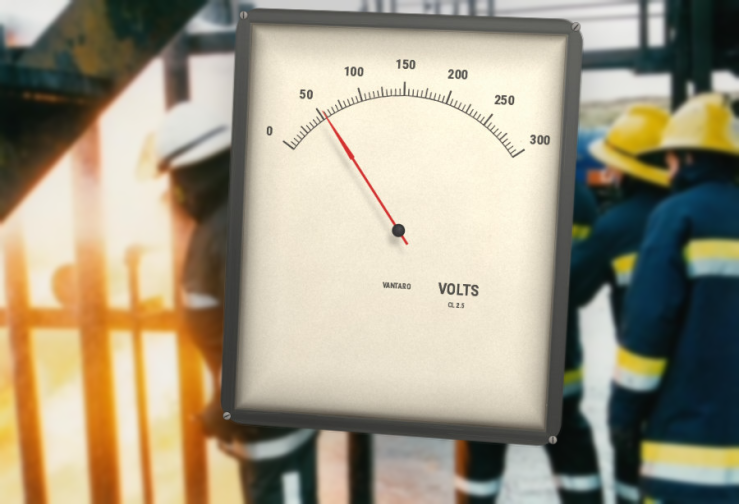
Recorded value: 55 V
